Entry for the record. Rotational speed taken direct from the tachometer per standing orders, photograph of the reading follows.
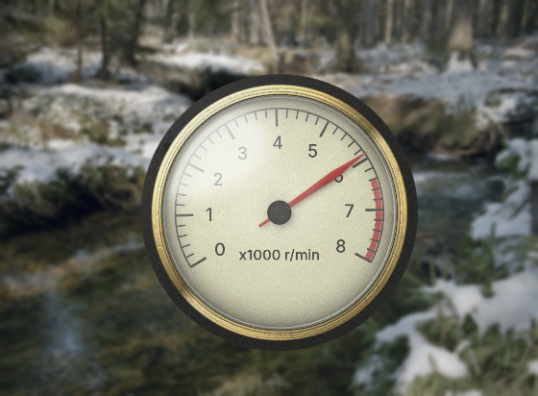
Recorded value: 5900 rpm
